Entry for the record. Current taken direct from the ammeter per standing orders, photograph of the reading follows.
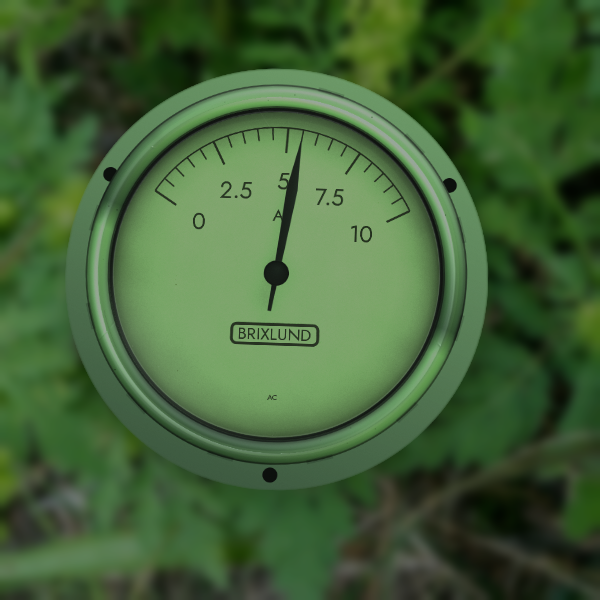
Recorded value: 5.5 A
